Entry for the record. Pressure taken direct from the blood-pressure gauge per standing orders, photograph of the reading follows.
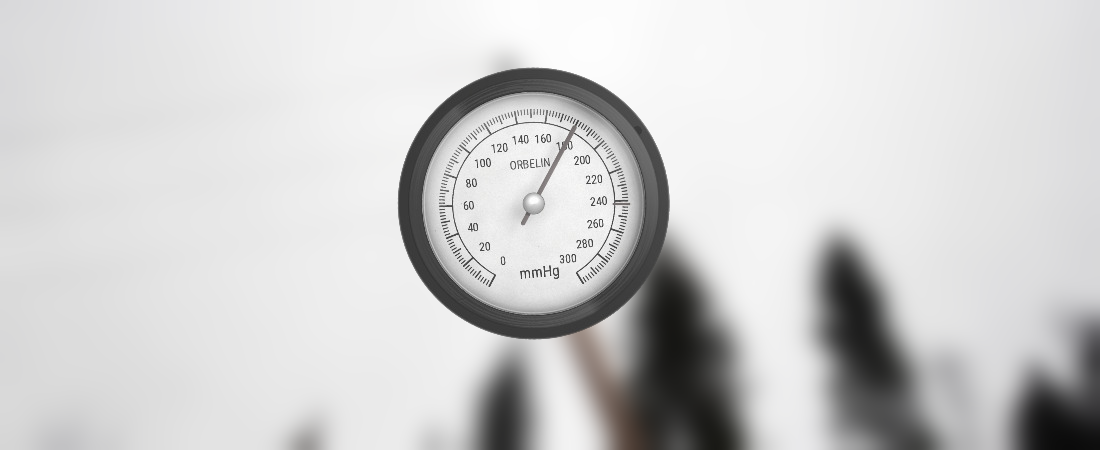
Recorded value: 180 mmHg
